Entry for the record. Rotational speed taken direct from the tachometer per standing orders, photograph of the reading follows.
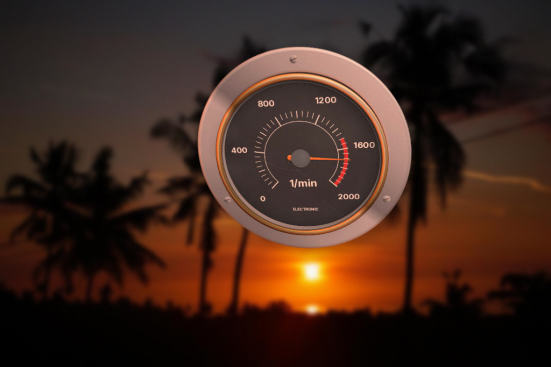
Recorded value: 1700 rpm
